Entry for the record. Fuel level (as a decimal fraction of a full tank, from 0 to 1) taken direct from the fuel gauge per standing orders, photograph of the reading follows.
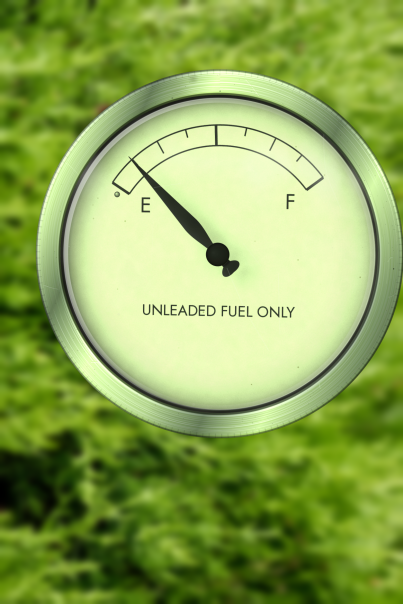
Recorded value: 0.125
